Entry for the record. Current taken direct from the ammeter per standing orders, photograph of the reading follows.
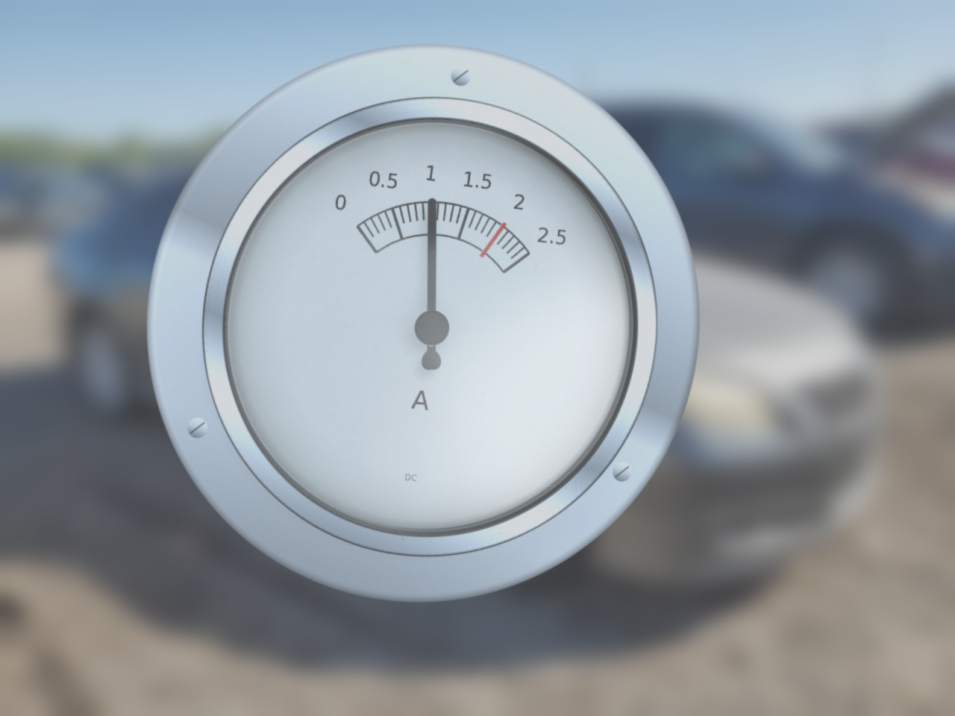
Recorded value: 1 A
